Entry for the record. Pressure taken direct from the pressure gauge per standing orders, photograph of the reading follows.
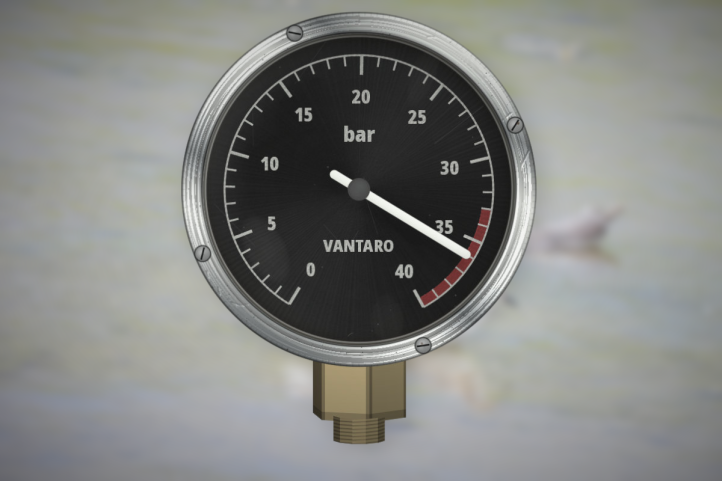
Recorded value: 36 bar
